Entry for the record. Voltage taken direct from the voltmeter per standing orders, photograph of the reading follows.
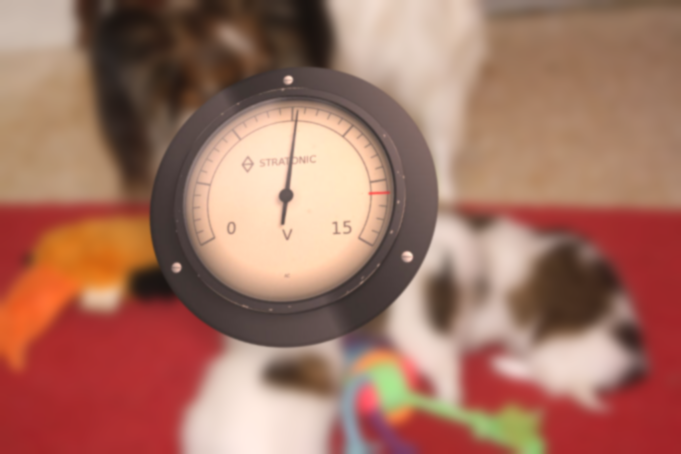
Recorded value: 7.75 V
